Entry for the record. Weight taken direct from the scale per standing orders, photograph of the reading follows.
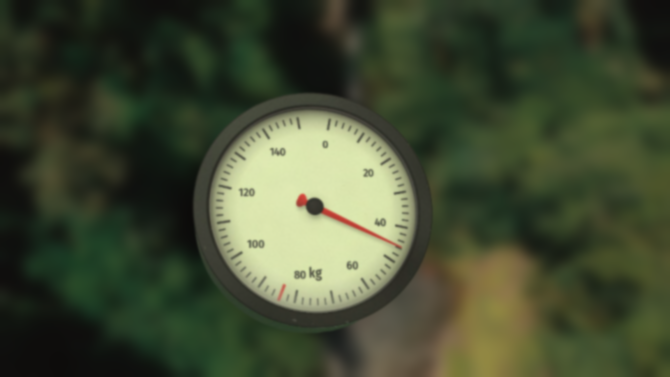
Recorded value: 46 kg
